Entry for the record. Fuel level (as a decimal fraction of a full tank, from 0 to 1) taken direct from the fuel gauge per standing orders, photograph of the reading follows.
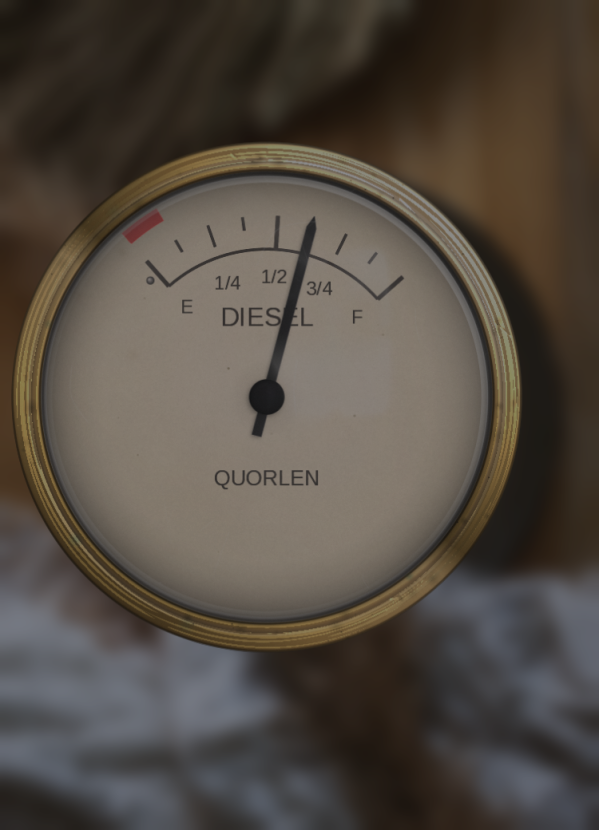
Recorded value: 0.625
